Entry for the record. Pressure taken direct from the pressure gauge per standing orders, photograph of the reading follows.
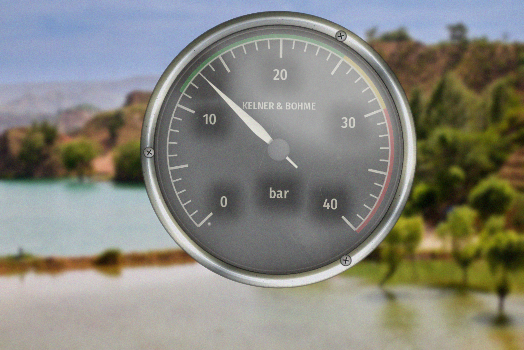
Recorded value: 13 bar
